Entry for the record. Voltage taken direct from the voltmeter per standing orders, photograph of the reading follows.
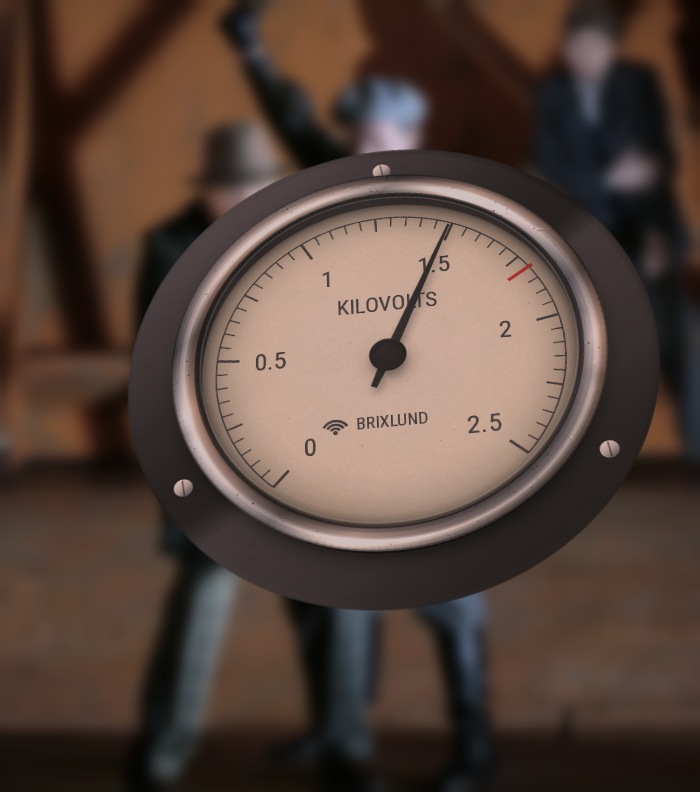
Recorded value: 1.5 kV
